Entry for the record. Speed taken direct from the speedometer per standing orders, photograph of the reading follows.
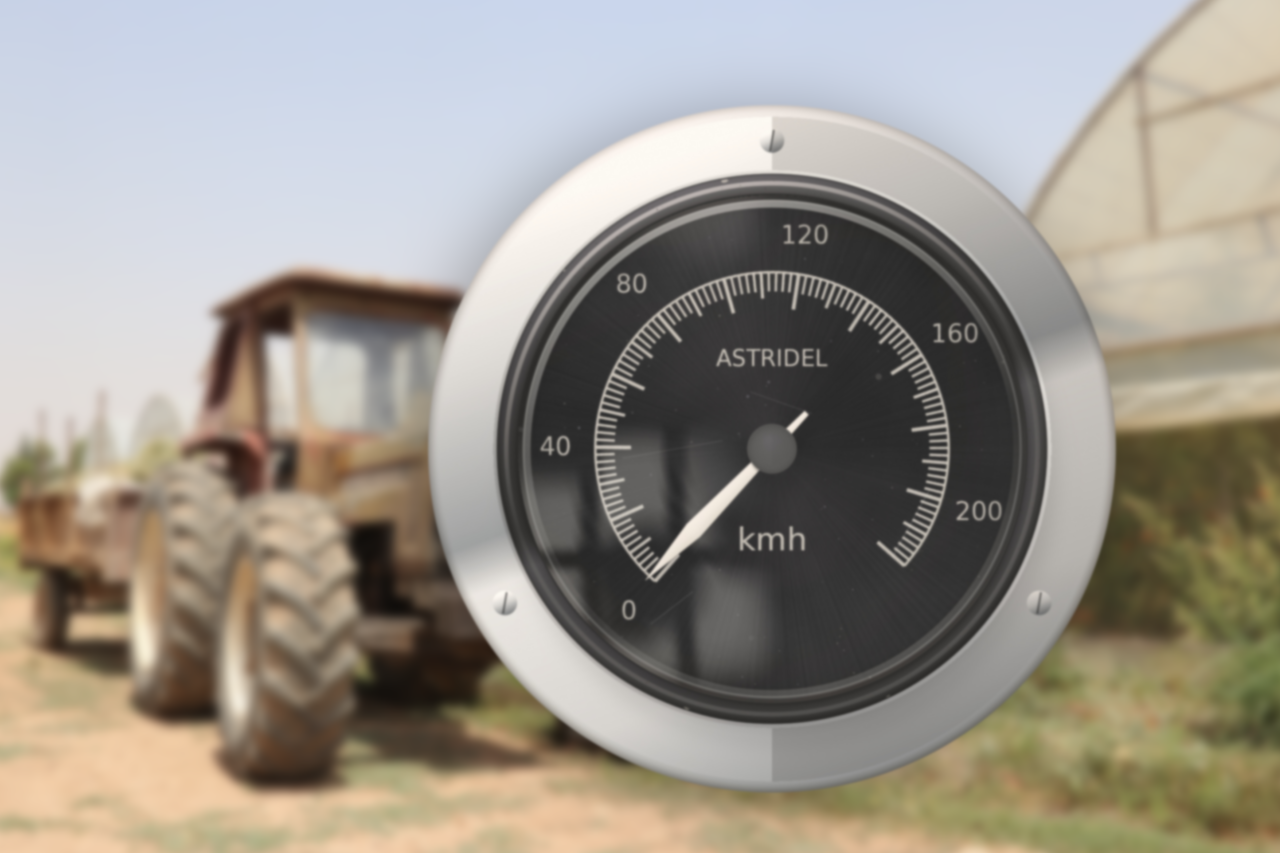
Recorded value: 2 km/h
